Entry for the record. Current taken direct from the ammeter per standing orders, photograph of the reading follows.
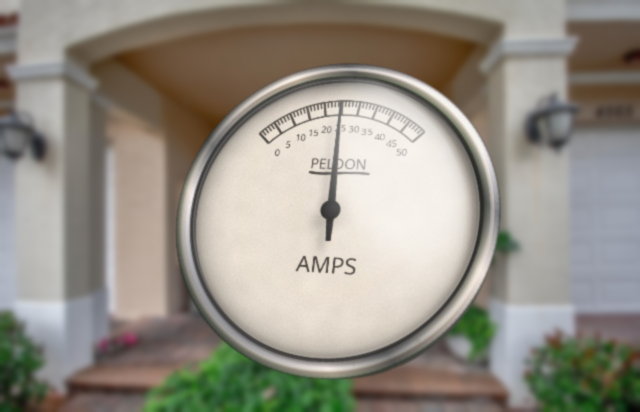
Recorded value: 25 A
